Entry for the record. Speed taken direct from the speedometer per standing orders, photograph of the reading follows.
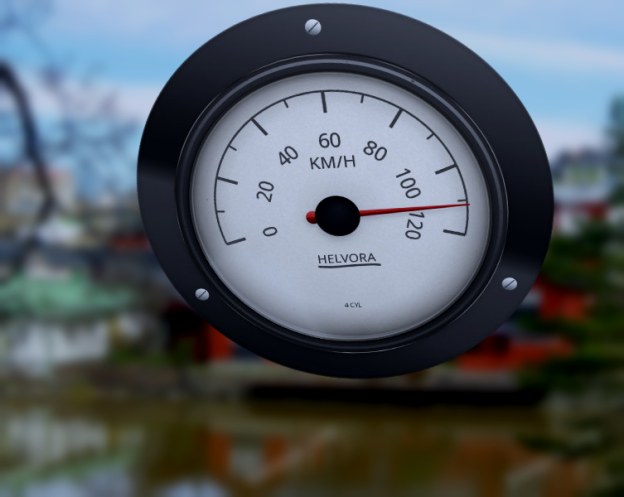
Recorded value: 110 km/h
